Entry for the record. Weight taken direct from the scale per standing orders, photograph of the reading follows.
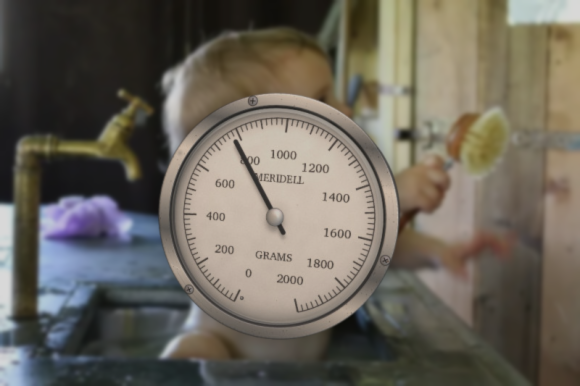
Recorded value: 780 g
